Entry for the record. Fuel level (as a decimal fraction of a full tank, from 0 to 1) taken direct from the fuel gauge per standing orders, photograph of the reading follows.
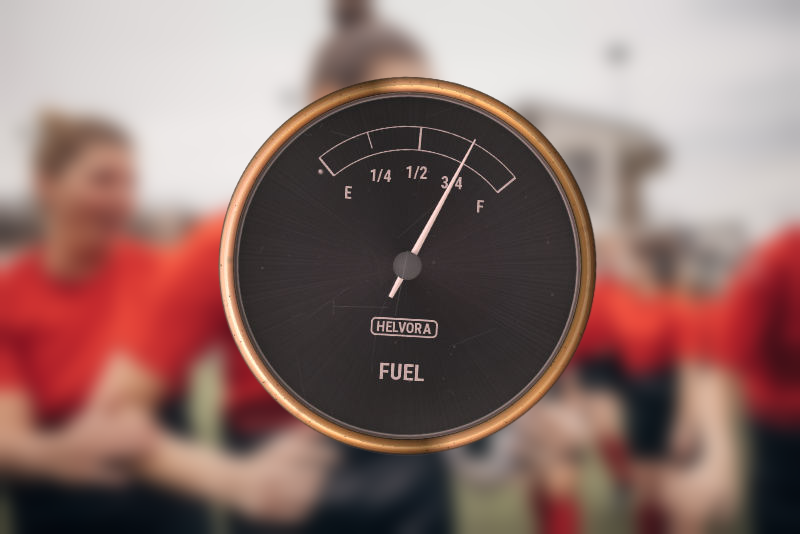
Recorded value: 0.75
